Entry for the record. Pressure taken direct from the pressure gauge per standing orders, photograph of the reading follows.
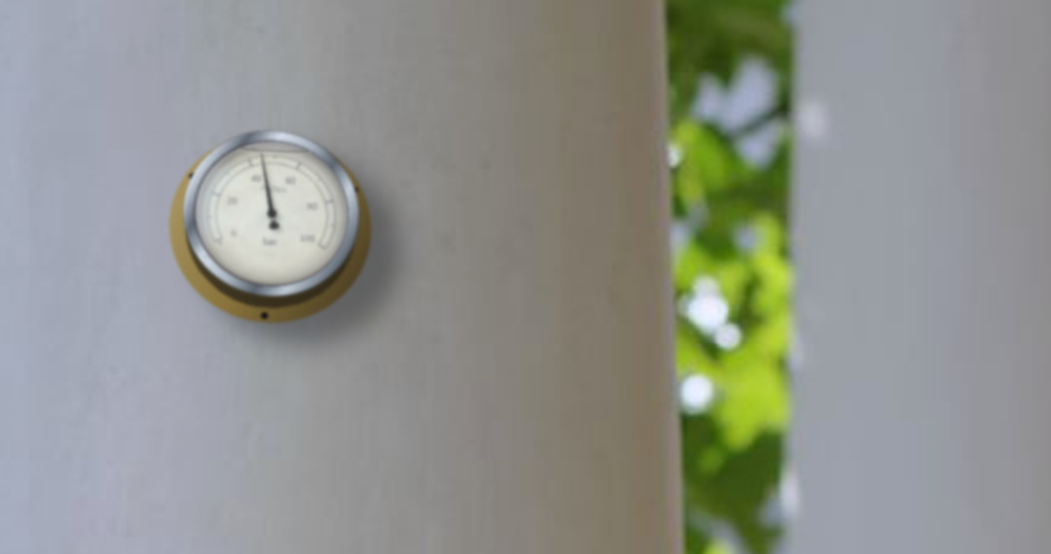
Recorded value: 45 bar
